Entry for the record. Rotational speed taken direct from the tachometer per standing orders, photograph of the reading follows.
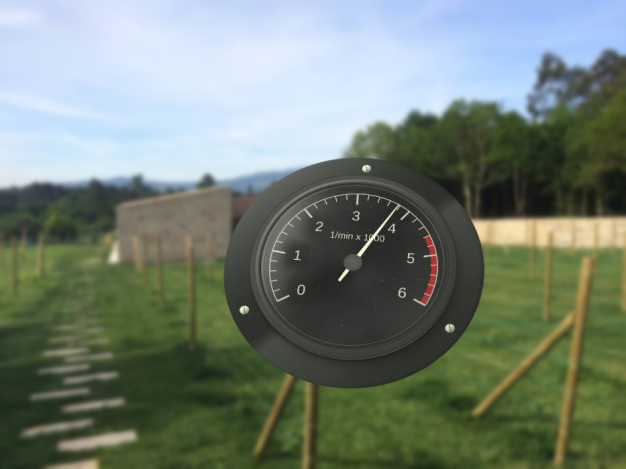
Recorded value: 3800 rpm
